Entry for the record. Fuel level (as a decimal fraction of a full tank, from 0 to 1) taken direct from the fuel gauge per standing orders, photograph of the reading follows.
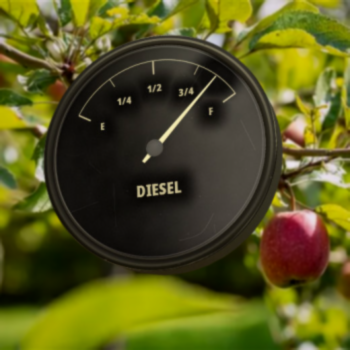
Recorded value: 0.875
